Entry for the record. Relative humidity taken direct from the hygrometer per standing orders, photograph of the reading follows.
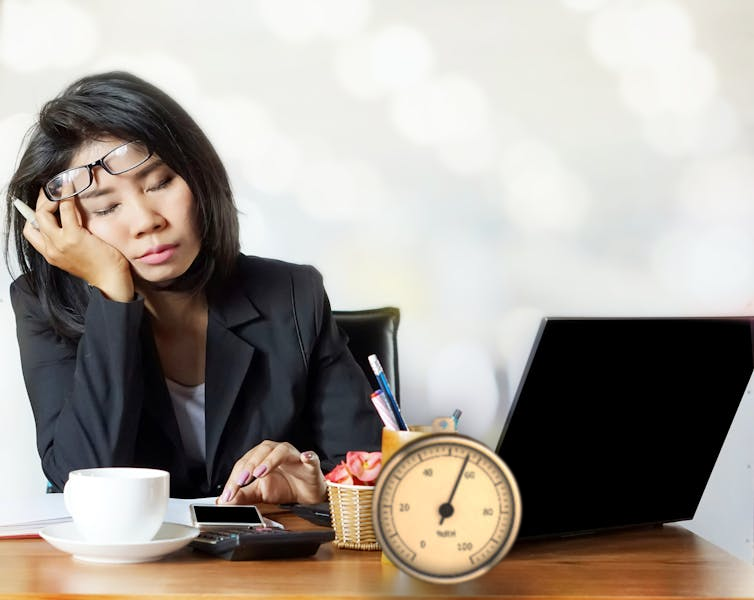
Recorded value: 56 %
